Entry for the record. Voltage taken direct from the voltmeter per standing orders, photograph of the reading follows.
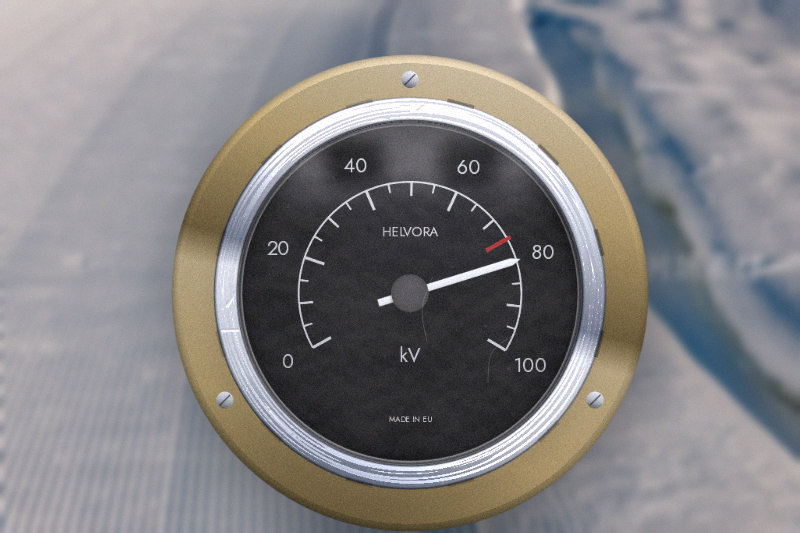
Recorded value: 80 kV
